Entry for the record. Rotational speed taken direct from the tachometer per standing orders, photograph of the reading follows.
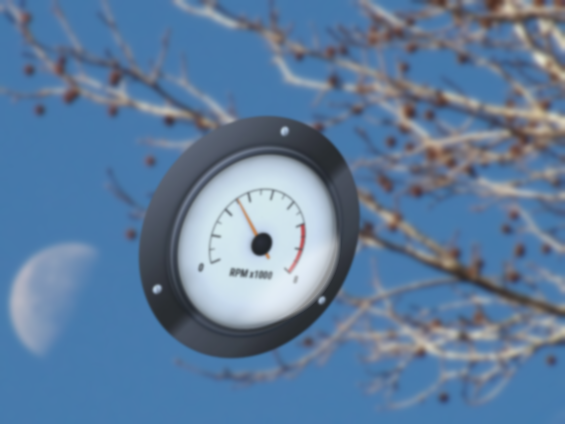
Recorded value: 2500 rpm
